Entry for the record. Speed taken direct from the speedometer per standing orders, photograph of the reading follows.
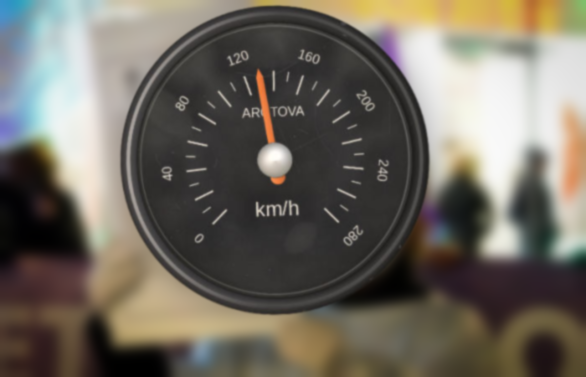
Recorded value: 130 km/h
